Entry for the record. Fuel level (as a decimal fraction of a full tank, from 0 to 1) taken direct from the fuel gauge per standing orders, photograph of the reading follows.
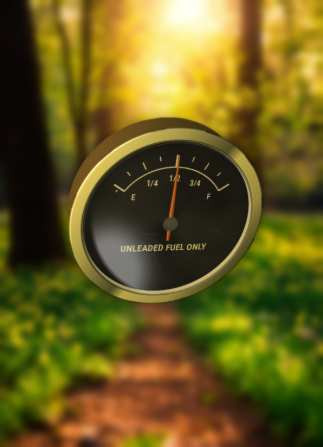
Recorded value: 0.5
